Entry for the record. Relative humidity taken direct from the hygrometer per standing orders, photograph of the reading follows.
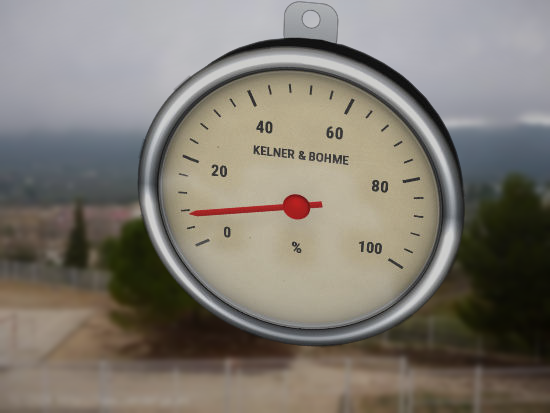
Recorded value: 8 %
